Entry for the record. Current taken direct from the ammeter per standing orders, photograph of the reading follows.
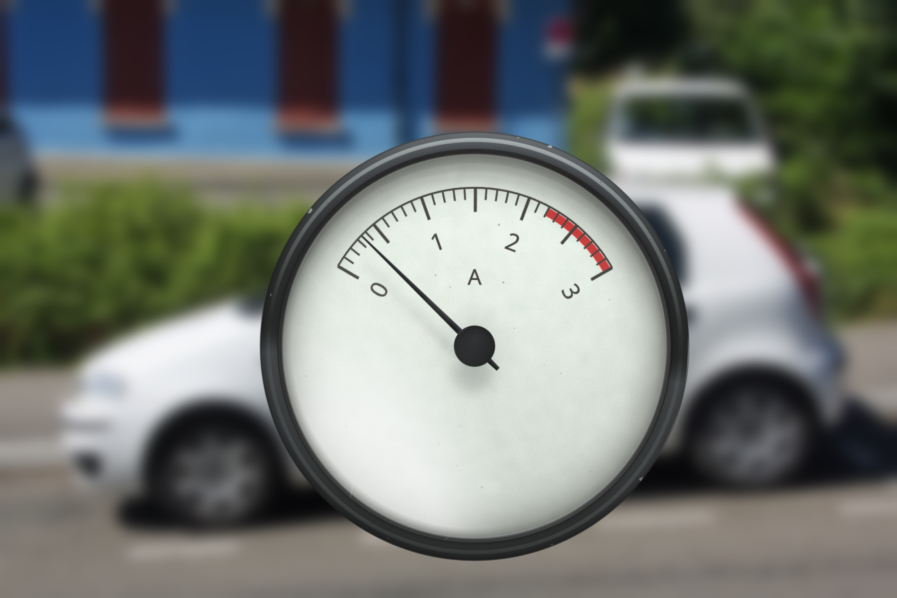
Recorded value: 0.35 A
